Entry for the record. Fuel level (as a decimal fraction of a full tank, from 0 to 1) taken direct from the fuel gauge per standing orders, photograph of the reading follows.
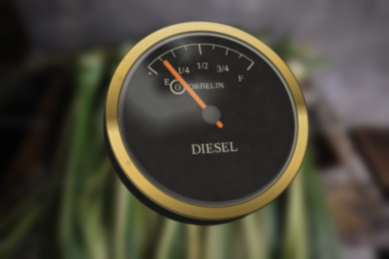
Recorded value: 0.125
